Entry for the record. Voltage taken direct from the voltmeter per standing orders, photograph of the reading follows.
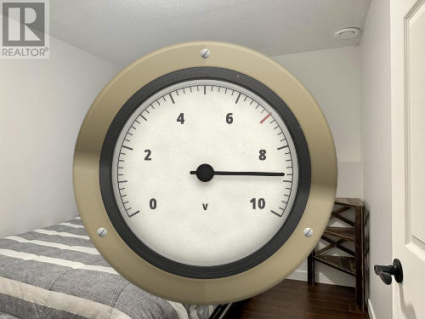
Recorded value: 8.8 V
